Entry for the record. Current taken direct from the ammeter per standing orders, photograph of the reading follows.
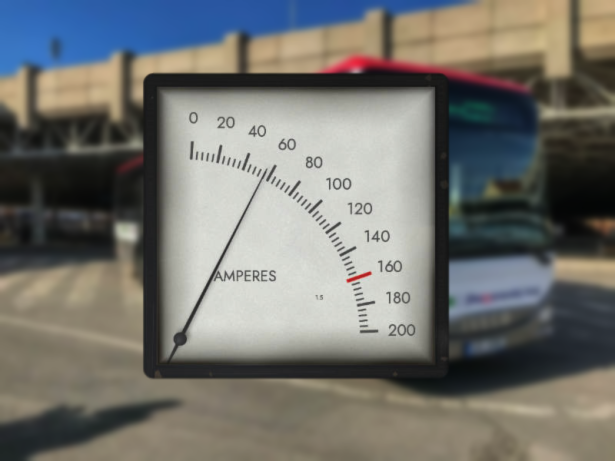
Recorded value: 56 A
